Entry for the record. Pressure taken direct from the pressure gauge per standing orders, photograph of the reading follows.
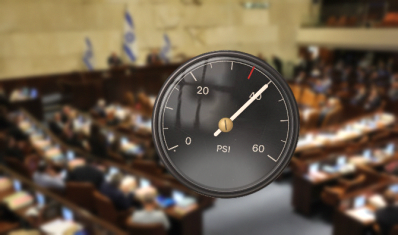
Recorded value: 40 psi
